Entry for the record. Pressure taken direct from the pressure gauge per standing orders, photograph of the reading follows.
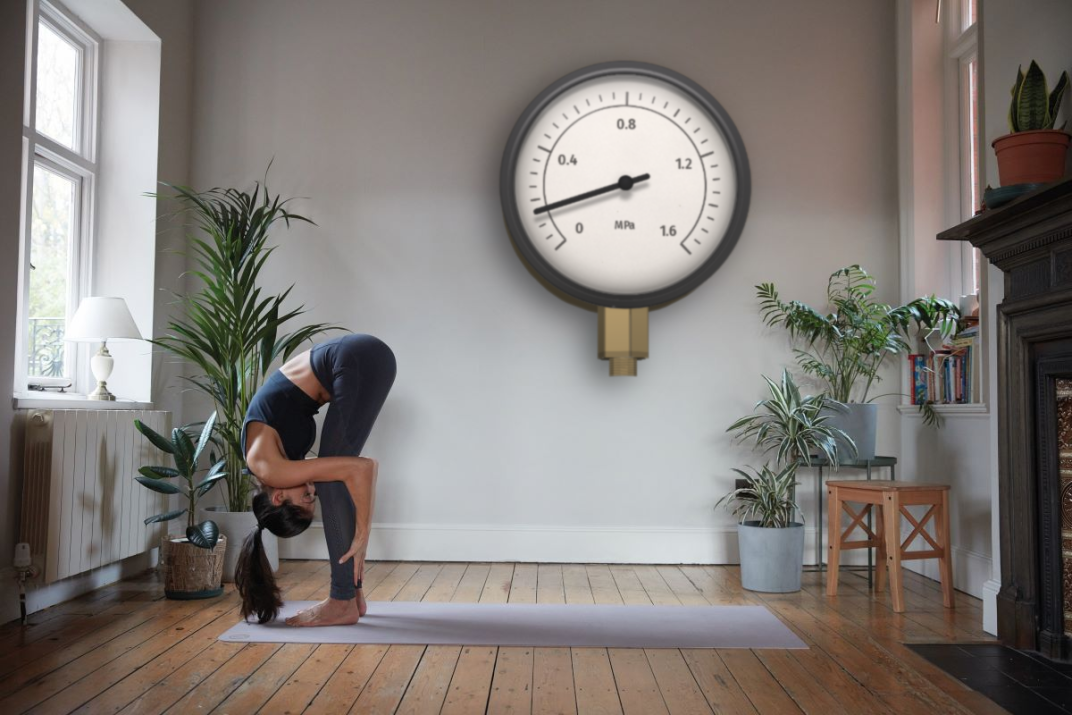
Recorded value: 0.15 MPa
